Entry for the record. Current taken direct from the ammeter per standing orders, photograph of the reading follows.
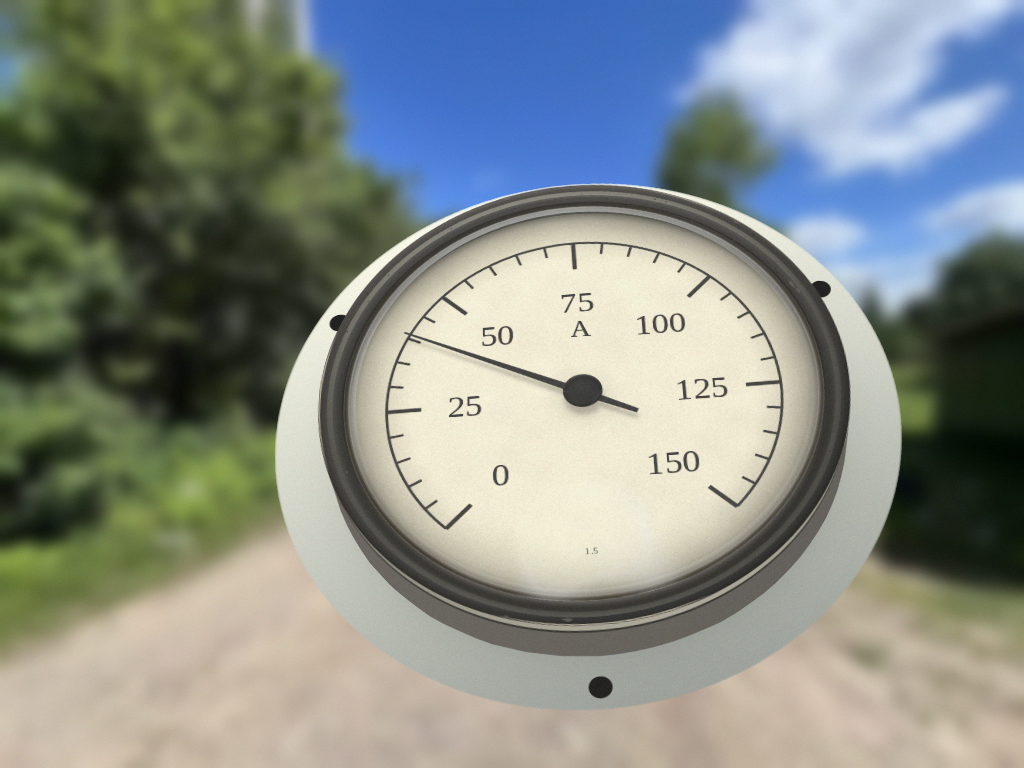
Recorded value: 40 A
